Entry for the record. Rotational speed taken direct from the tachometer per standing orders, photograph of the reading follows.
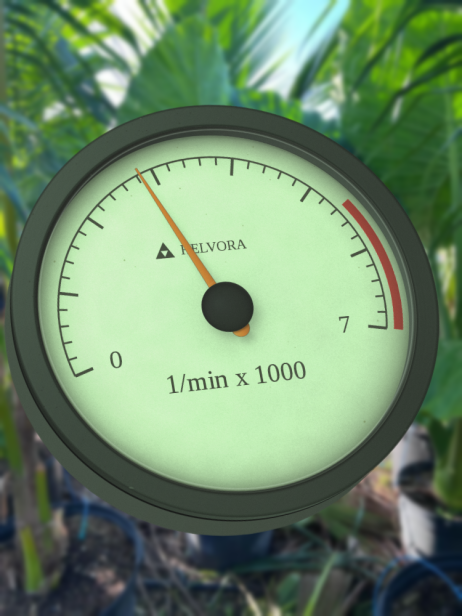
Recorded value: 2800 rpm
